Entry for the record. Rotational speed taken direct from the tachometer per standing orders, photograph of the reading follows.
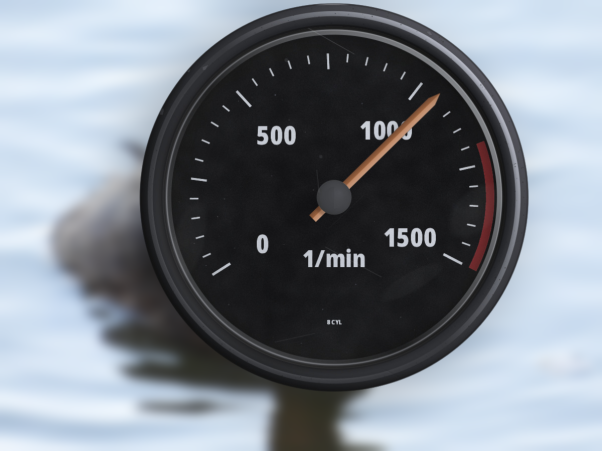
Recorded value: 1050 rpm
